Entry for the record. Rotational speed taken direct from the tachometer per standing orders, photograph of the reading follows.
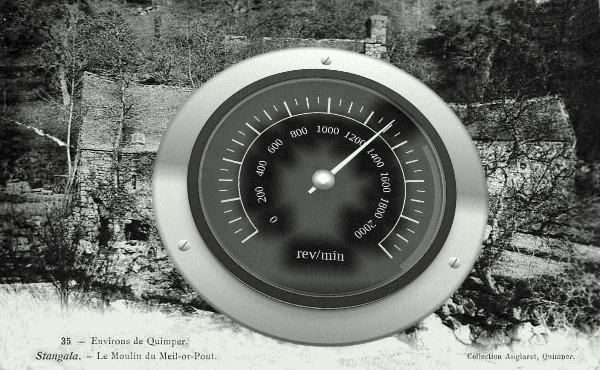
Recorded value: 1300 rpm
